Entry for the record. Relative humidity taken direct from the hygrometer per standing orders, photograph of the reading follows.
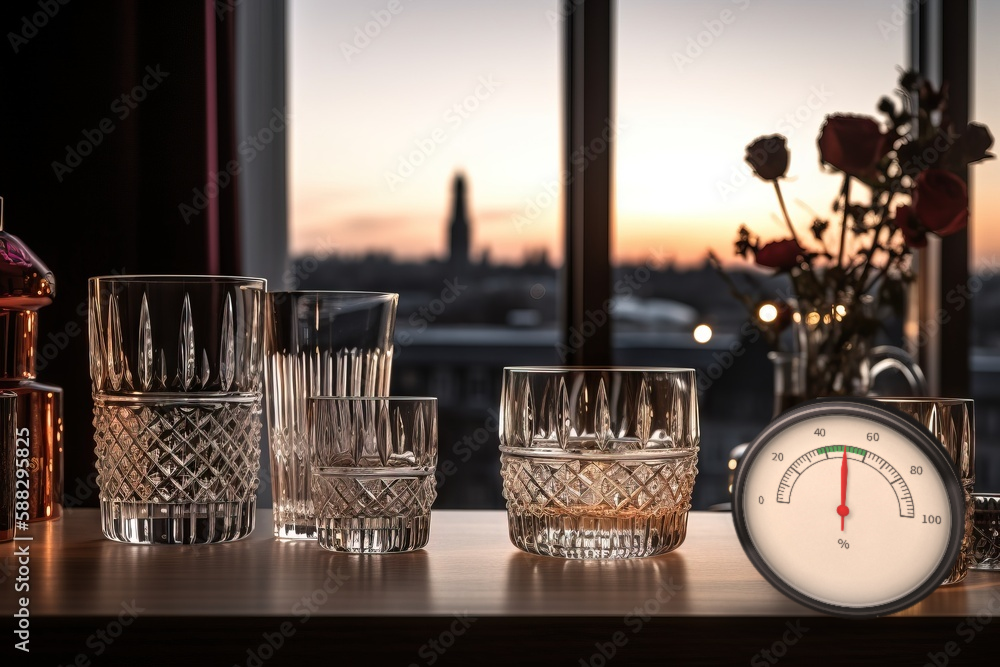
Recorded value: 50 %
